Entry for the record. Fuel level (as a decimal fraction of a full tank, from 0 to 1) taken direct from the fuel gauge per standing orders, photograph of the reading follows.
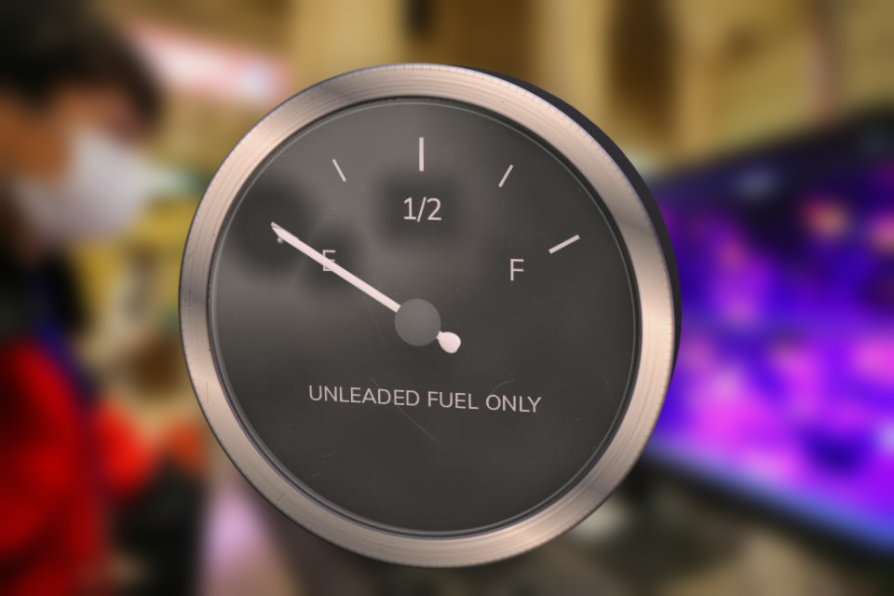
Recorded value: 0
